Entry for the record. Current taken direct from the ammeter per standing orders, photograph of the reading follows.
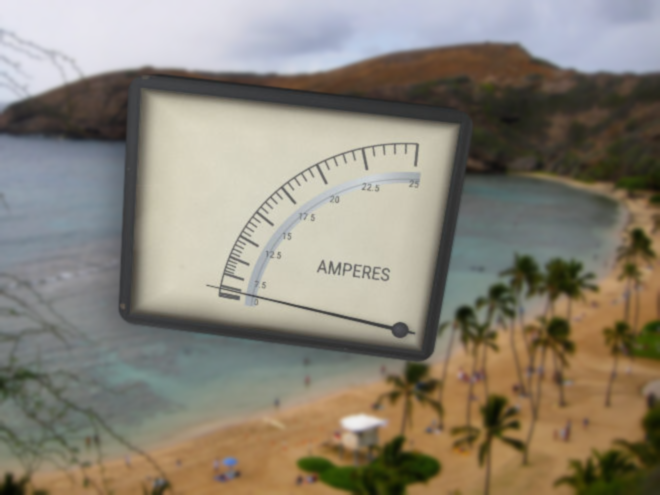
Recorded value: 5 A
